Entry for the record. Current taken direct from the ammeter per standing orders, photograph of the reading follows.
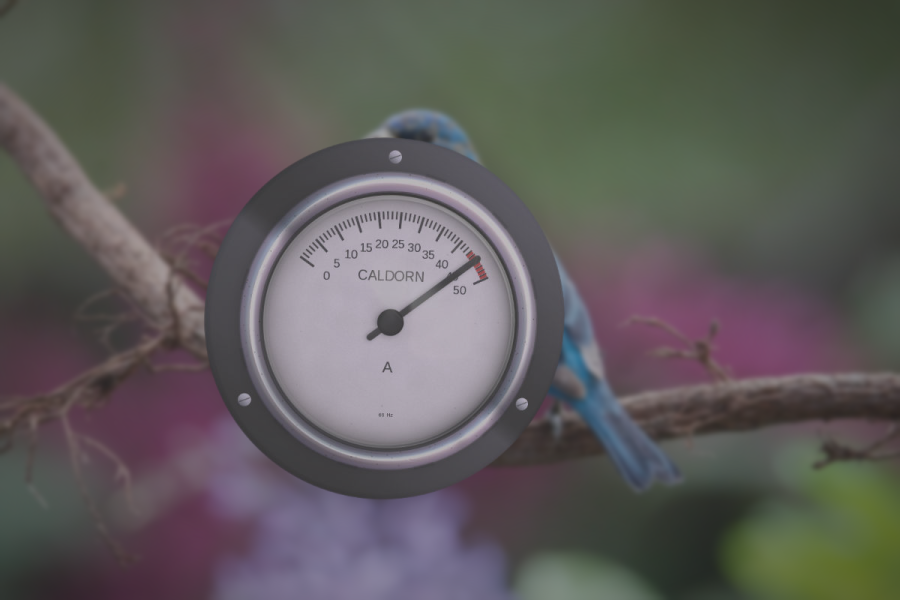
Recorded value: 45 A
